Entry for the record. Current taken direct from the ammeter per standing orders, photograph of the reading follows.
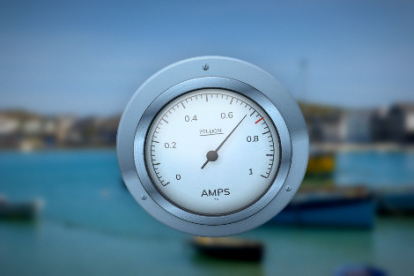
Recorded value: 0.68 A
